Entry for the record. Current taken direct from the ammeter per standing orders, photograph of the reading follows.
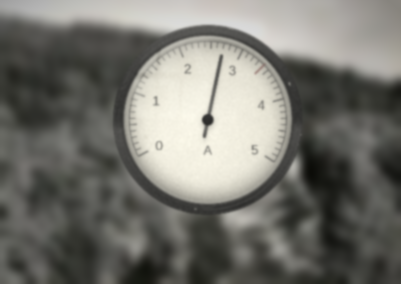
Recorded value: 2.7 A
